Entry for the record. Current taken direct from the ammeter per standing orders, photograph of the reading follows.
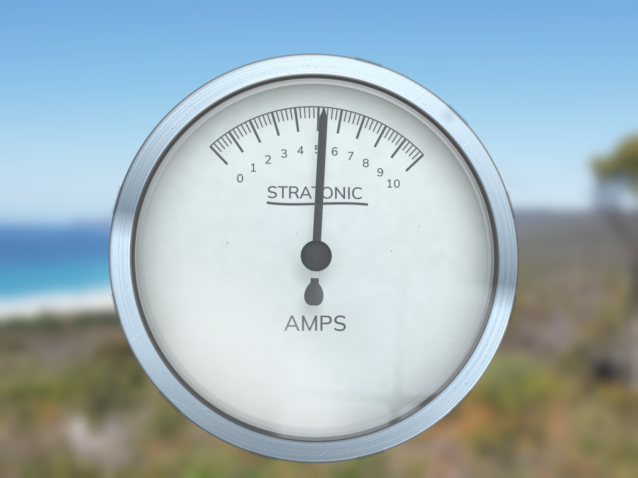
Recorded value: 5.2 A
